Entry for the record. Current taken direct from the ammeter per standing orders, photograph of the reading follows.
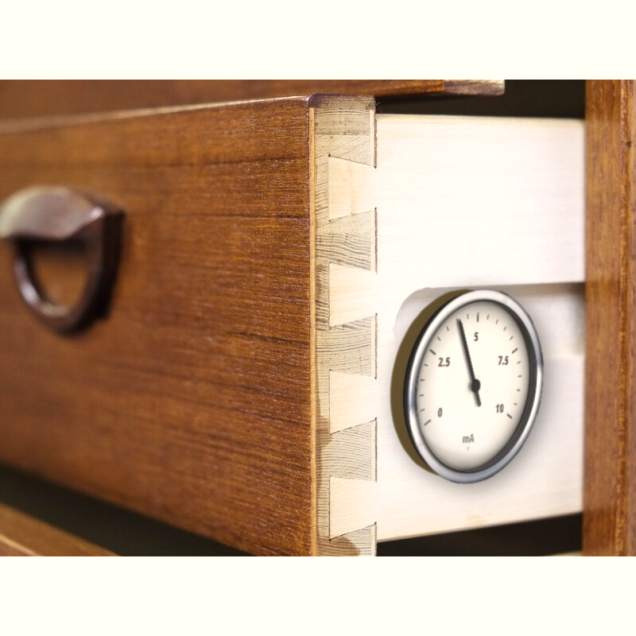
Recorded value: 4 mA
